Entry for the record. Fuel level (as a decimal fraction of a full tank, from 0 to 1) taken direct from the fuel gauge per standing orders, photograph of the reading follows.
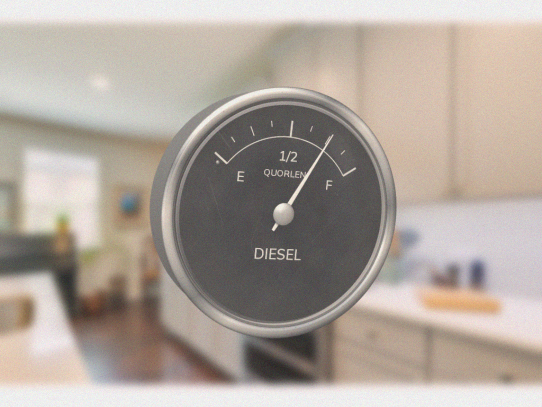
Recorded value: 0.75
